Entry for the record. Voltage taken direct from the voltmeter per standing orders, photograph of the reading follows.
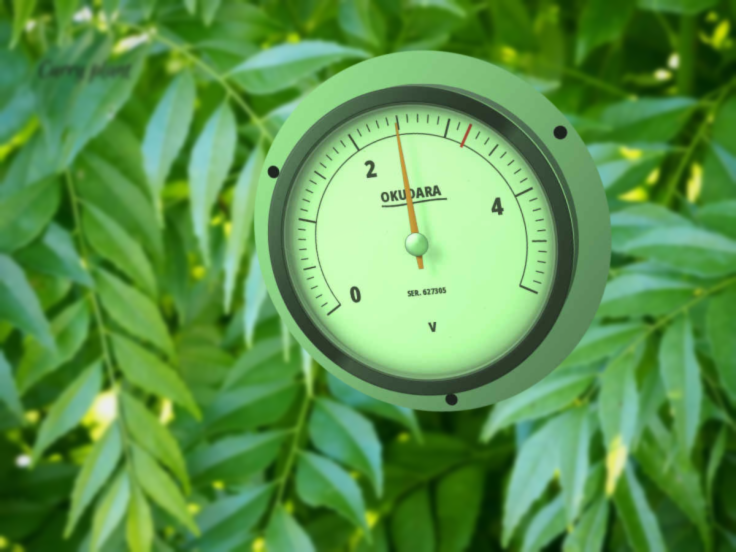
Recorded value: 2.5 V
